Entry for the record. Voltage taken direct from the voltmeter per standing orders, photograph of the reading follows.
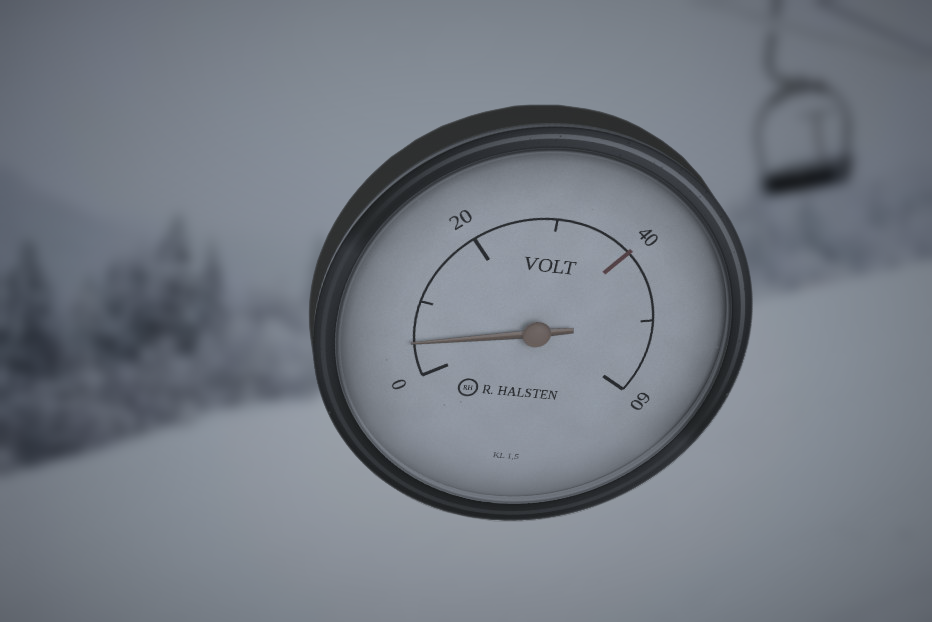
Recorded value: 5 V
